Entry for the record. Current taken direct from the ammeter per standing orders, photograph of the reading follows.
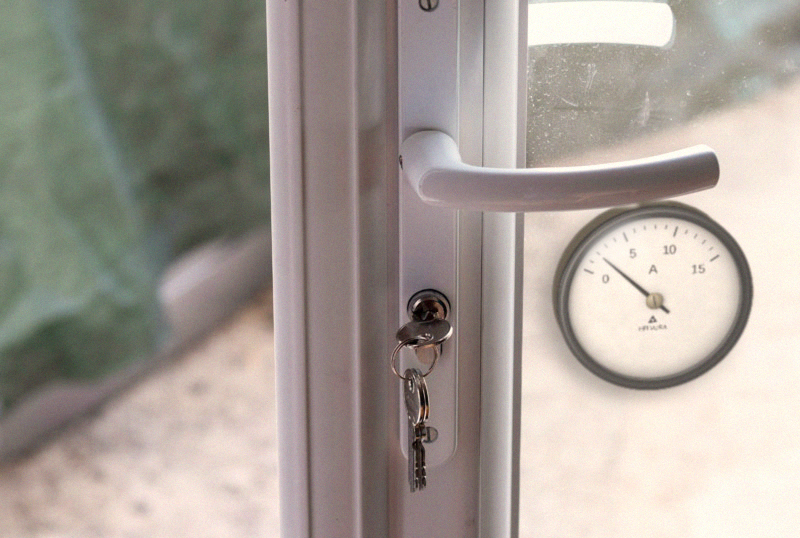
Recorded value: 2 A
